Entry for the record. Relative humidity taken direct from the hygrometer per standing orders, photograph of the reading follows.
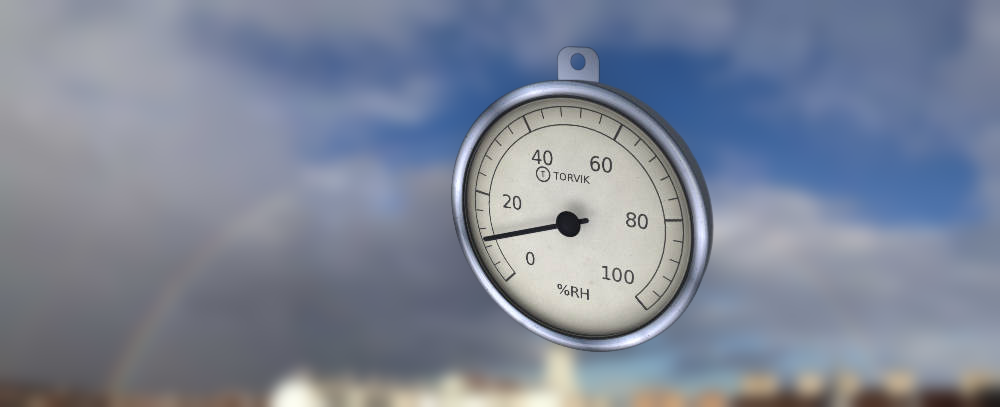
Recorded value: 10 %
